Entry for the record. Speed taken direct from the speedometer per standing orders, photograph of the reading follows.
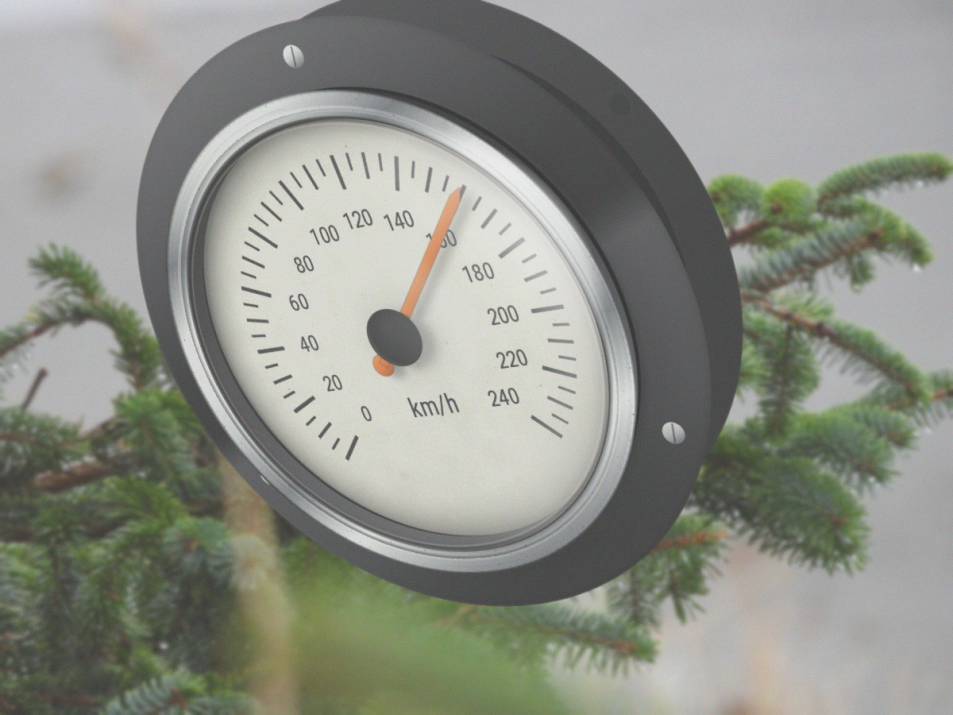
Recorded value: 160 km/h
